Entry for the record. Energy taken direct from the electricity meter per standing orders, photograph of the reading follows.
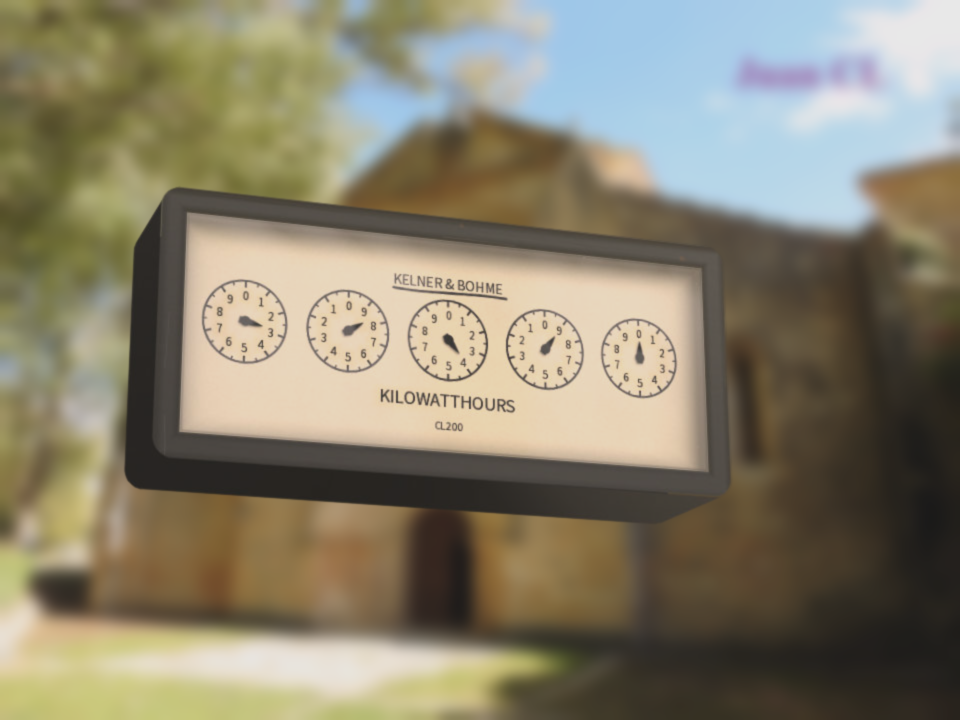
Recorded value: 28390 kWh
